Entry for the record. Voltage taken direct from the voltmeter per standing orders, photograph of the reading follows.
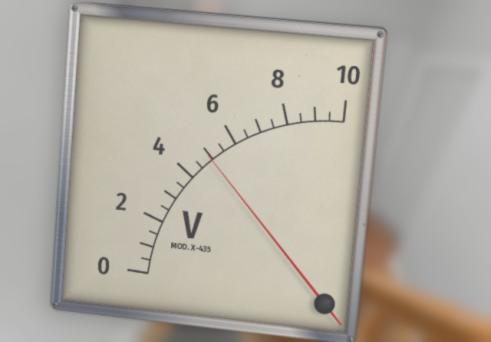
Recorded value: 5 V
